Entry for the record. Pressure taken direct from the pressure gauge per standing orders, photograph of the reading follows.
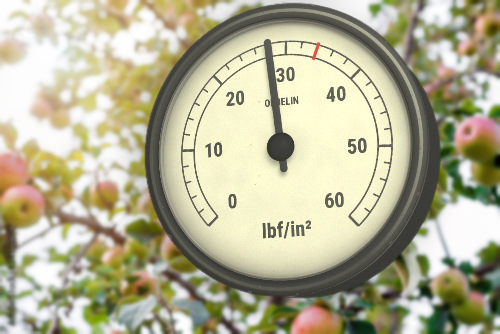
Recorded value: 28 psi
